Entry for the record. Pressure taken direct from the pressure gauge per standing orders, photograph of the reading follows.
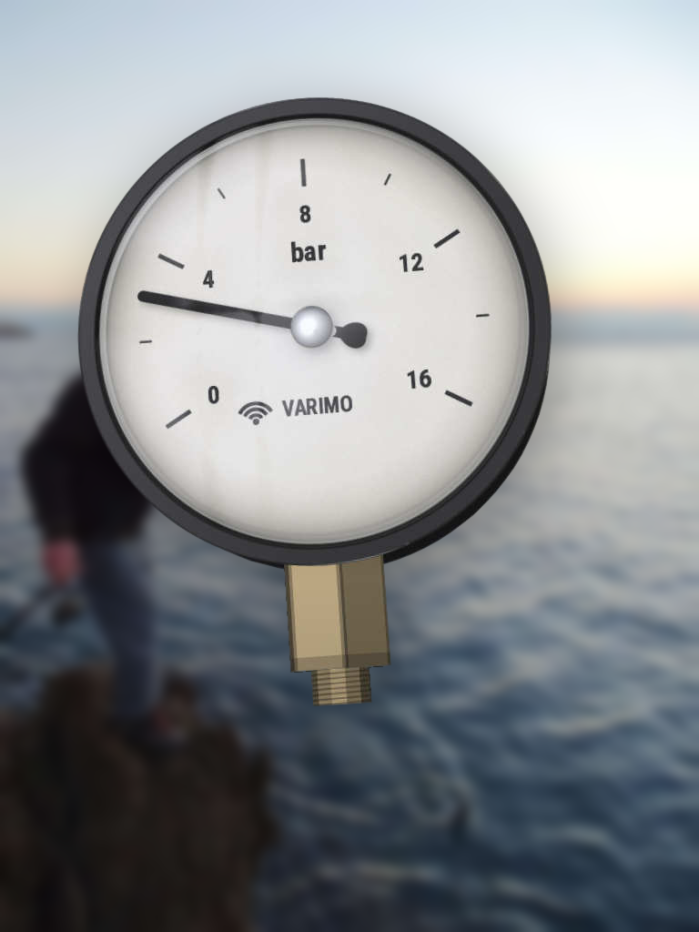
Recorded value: 3 bar
